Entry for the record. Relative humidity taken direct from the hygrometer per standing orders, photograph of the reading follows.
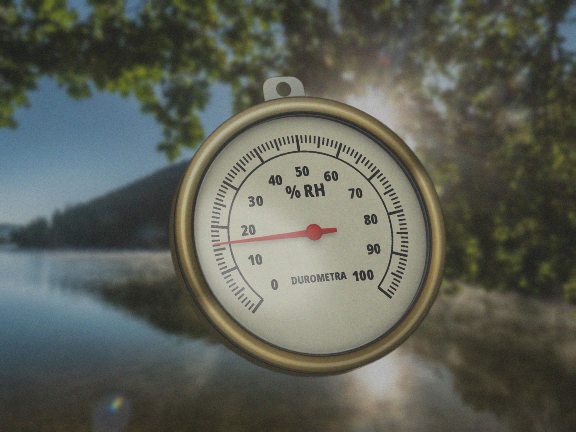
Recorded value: 16 %
